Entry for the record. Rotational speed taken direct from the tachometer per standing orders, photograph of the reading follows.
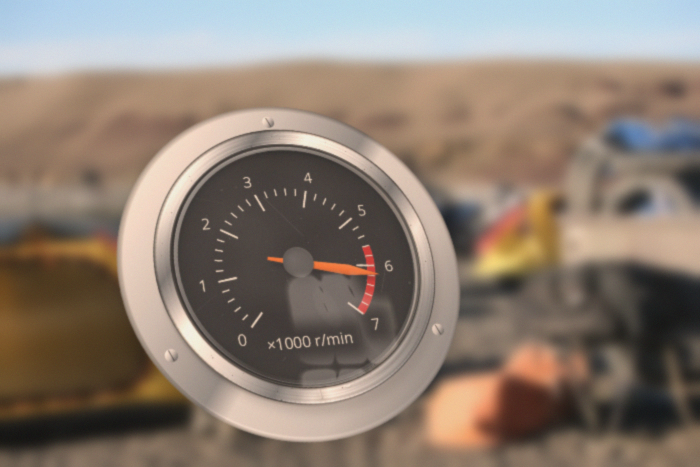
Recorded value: 6200 rpm
